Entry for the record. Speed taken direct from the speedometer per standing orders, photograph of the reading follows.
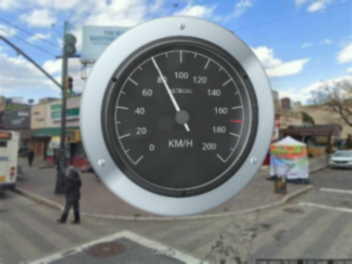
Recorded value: 80 km/h
